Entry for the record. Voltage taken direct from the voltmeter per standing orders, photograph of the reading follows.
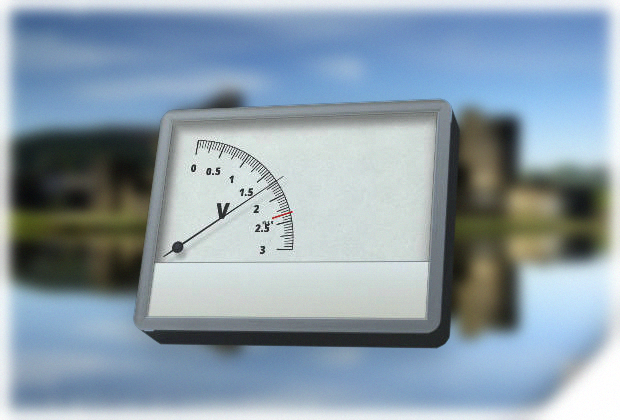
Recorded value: 1.75 V
